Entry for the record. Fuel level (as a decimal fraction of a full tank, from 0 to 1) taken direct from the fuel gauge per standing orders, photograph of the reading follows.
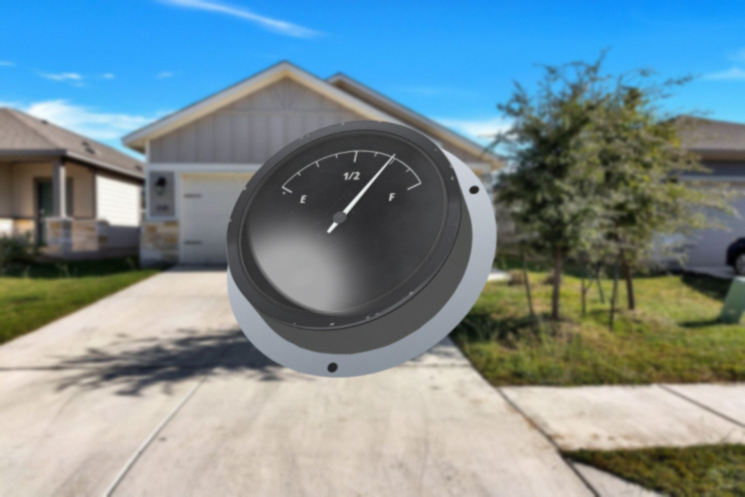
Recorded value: 0.75
